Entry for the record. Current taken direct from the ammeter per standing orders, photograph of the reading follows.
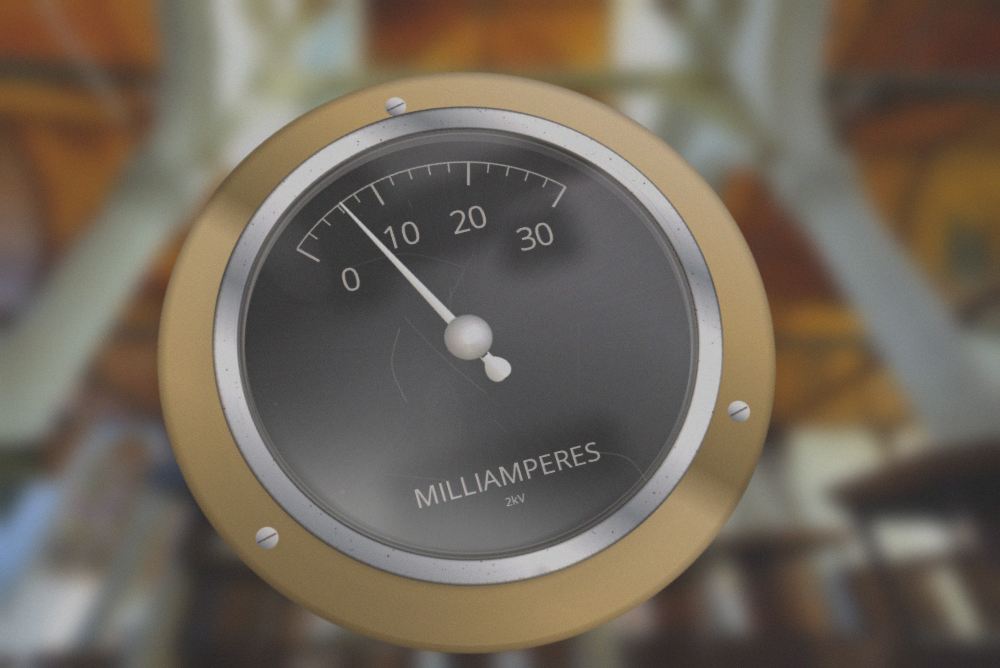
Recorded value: 6 mA
